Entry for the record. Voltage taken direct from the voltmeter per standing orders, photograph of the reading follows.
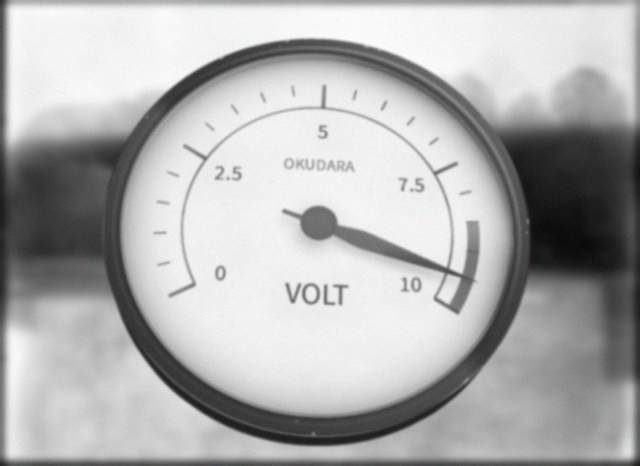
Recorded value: 9.5 V
